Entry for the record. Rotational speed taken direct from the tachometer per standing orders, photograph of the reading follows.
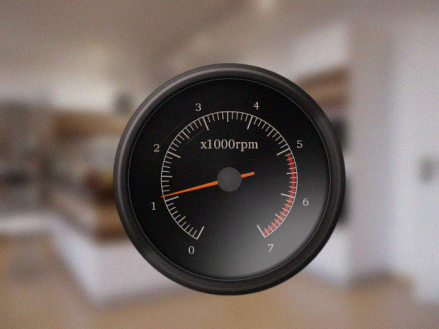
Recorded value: 1100 rpm
